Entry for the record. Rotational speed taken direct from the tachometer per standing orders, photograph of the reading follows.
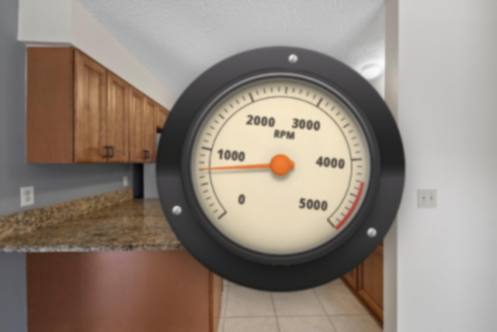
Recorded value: 700 rpm
